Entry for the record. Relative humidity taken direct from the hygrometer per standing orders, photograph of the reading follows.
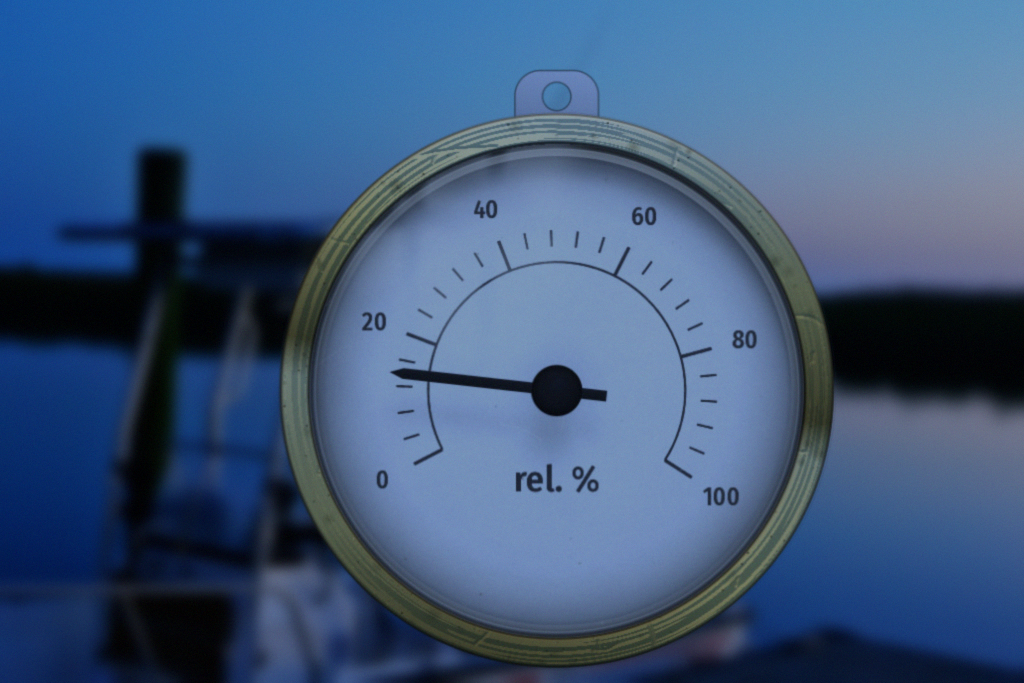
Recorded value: 14 %
